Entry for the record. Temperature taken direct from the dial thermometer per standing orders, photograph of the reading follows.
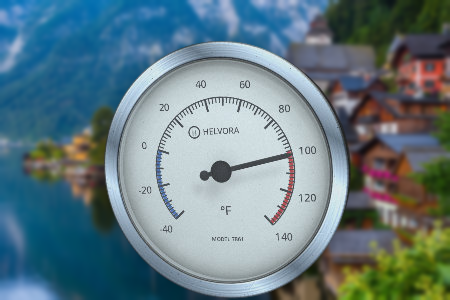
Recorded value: 100 °F
